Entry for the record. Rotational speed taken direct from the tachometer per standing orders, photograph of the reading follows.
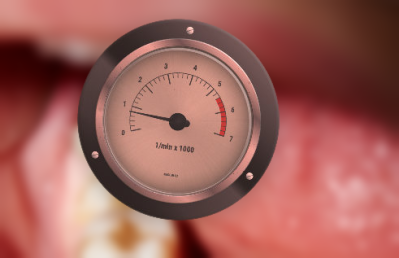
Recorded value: 800 rpm
